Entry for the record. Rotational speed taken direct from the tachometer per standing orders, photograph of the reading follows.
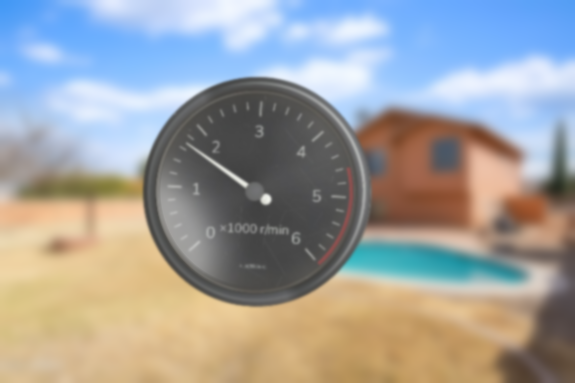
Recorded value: 1700 rpm
